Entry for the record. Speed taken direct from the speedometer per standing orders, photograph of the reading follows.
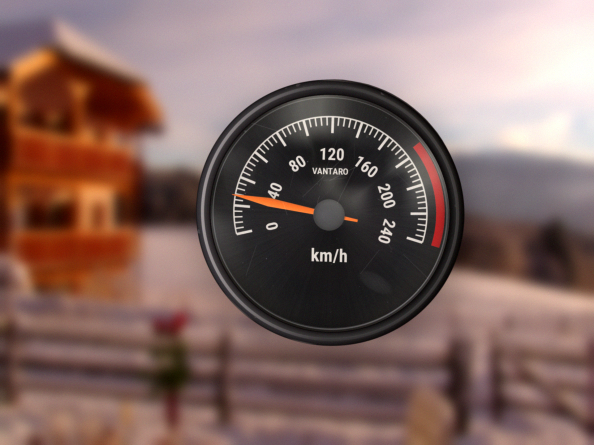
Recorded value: 28 km/h
